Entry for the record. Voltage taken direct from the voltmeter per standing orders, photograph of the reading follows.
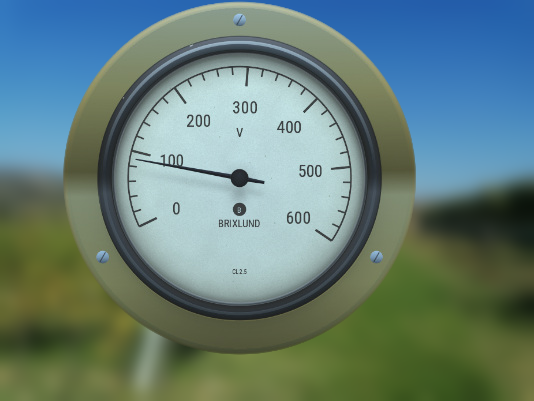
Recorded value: 90 V
